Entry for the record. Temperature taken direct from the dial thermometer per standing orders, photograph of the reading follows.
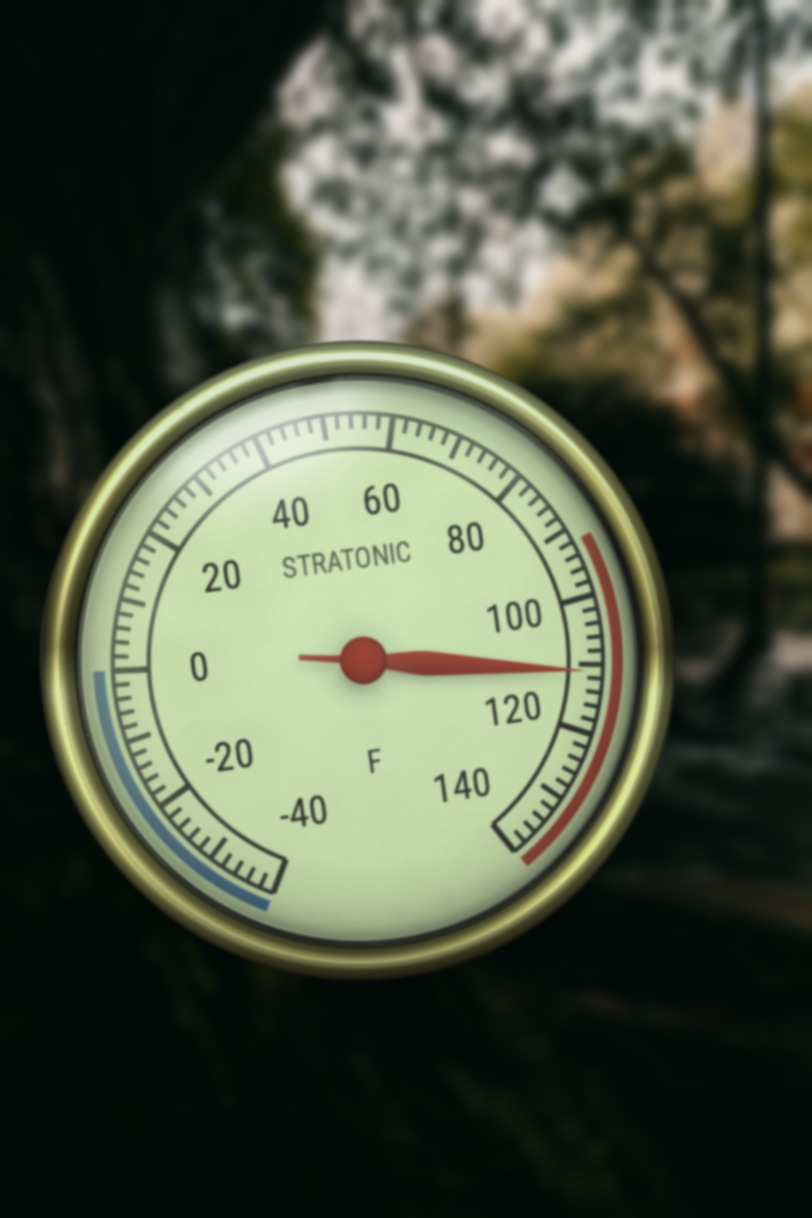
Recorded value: 111 °F
